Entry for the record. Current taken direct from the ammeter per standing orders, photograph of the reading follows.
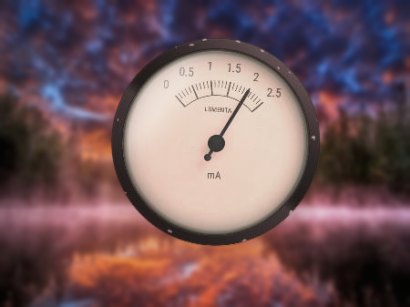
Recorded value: 2 mA
